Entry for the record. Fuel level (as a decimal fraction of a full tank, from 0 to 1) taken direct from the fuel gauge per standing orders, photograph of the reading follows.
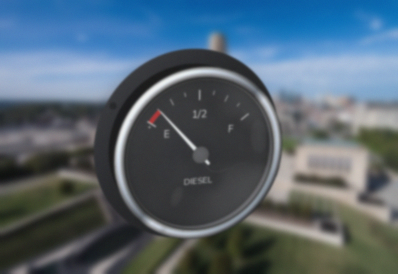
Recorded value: 0.125
